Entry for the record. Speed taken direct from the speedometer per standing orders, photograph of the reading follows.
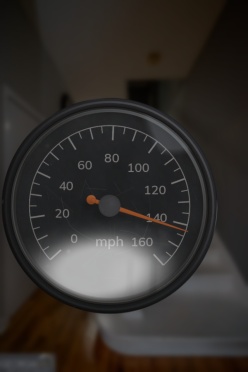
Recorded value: 142.5 mph
